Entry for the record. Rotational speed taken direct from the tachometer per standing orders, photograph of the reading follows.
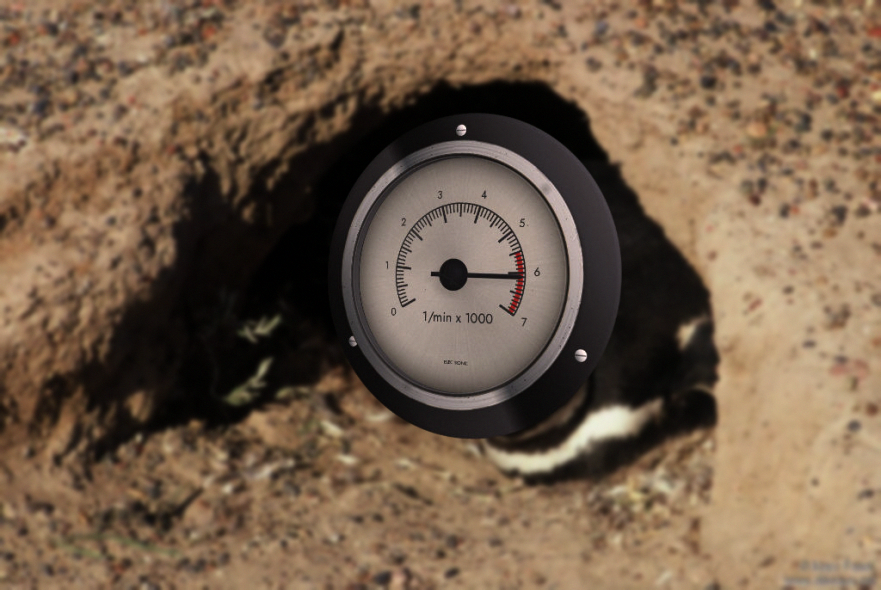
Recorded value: 6100 rpm
